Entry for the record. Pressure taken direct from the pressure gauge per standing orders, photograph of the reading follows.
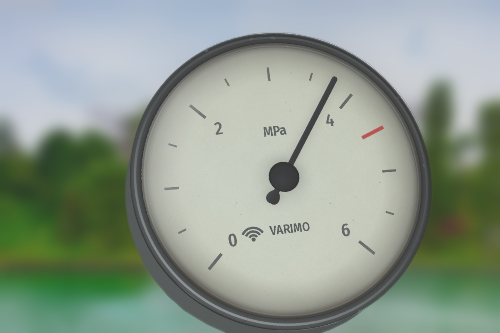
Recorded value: 3.75 MPa
